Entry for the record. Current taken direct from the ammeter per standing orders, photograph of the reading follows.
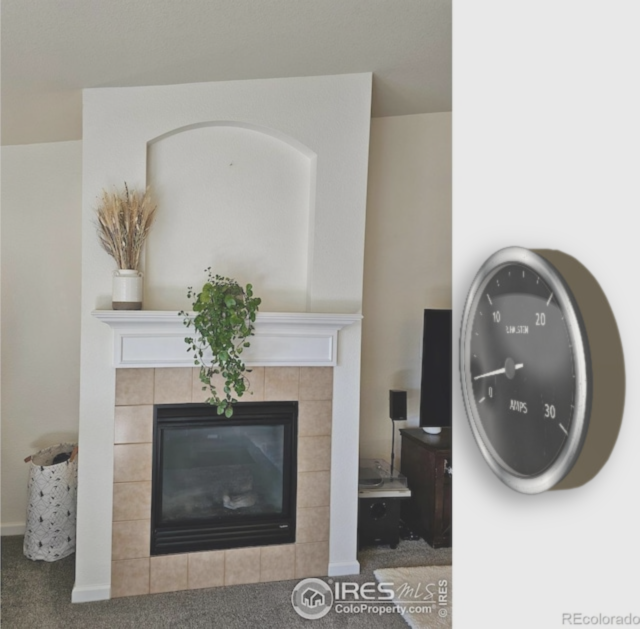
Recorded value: 2 A
